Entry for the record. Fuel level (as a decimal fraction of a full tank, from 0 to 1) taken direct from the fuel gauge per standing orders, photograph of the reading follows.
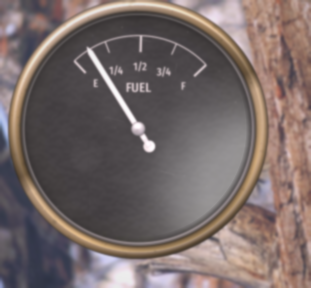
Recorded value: 0.125
